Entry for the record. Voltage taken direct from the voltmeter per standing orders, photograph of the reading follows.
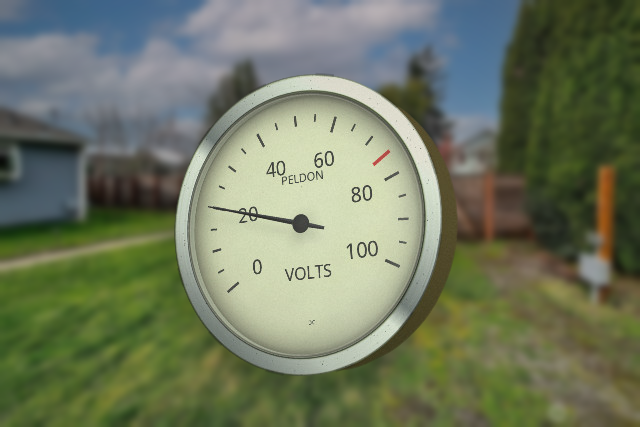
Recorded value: 20 V
